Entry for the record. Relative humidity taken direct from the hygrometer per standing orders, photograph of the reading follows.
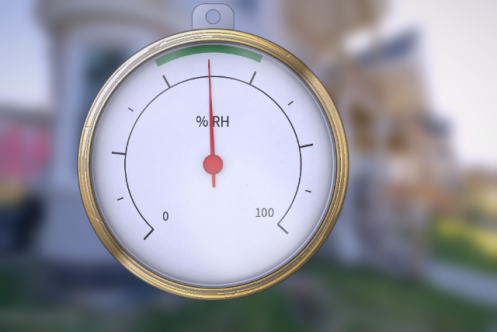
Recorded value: 50 %
